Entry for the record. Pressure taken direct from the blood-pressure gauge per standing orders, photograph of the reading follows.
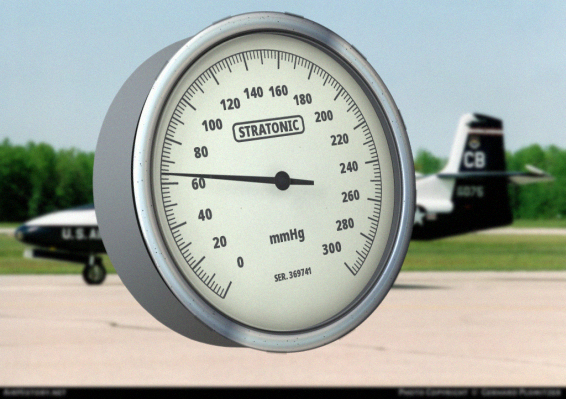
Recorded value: 64 mmHg
